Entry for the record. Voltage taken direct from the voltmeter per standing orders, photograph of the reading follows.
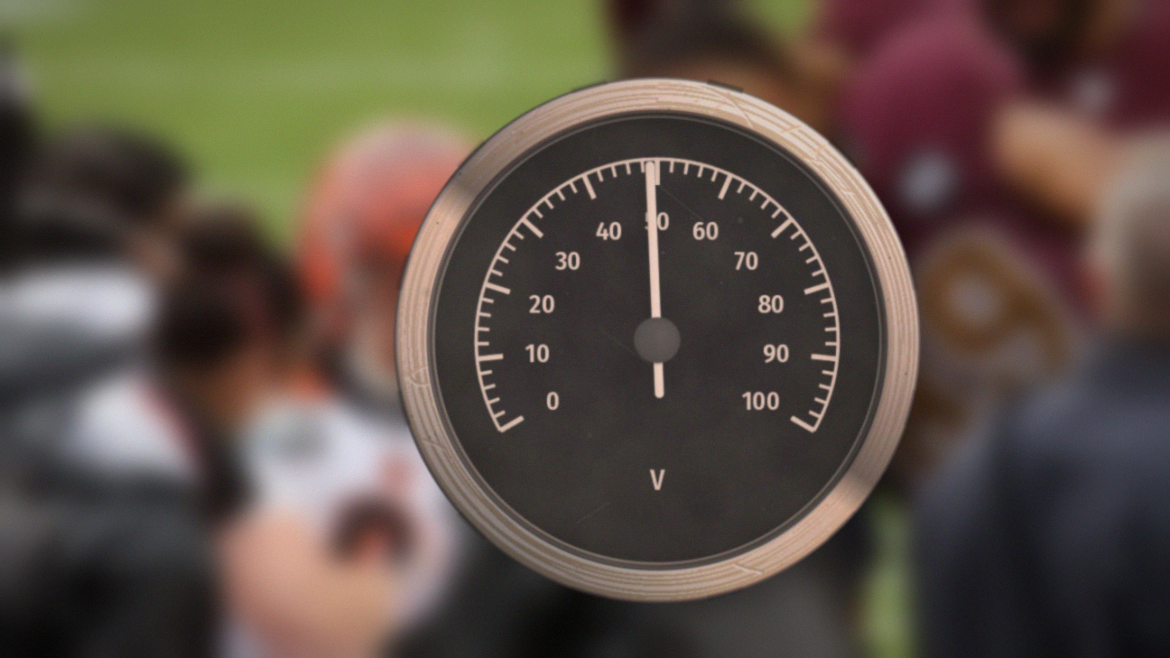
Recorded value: 49 V
